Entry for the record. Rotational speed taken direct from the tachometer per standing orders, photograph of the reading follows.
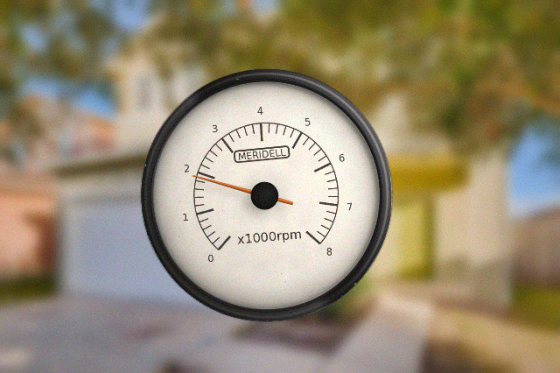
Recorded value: 1900 rpm
